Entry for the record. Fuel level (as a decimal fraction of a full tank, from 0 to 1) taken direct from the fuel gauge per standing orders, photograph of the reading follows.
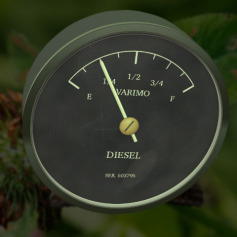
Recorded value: 0.25
